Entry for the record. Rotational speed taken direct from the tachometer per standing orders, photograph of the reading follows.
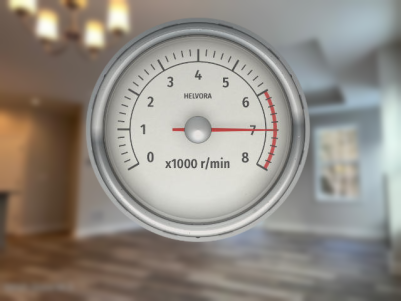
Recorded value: 7000 rpm
